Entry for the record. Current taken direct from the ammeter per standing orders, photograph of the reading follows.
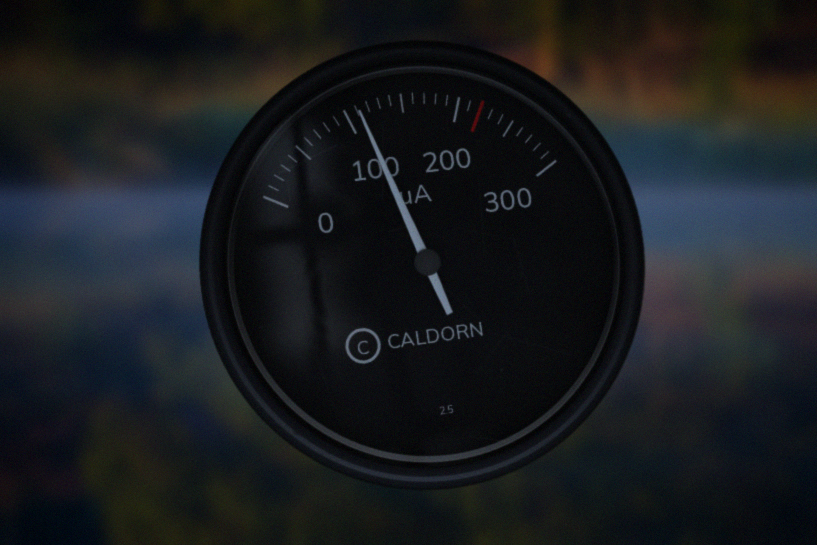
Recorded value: 110 µA
